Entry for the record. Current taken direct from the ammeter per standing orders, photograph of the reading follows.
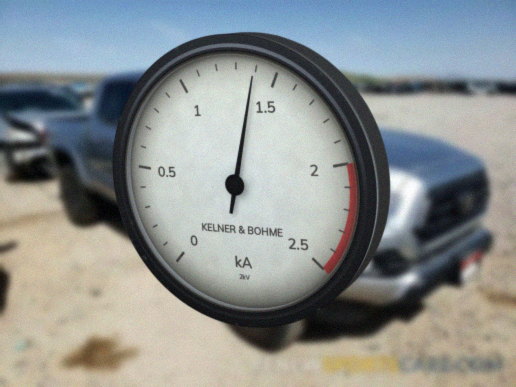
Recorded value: 1.4 kA
